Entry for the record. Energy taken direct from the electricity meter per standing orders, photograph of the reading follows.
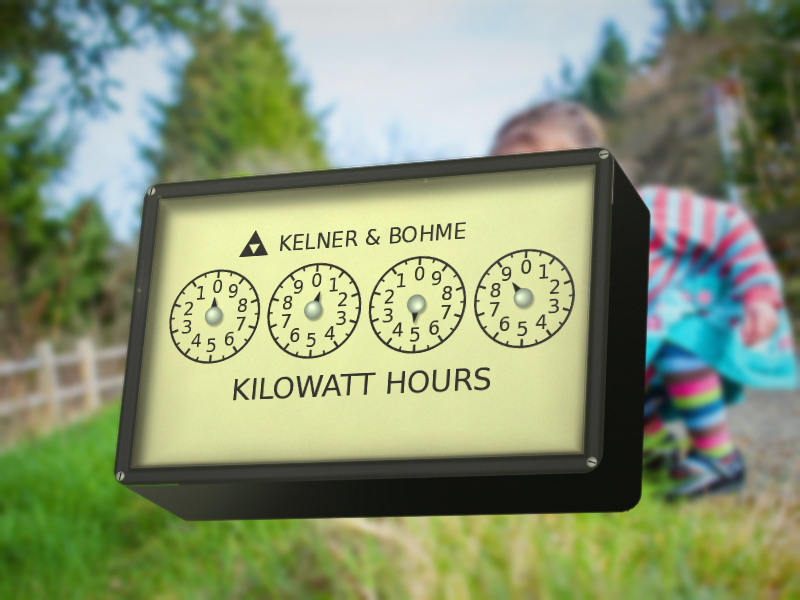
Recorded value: 49 kWh
